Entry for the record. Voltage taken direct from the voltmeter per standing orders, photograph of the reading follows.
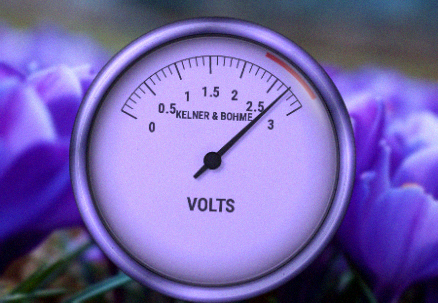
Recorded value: 2.7 V
